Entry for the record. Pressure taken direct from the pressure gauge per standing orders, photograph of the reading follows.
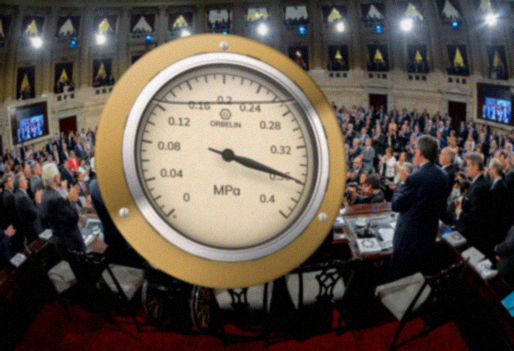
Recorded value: 0.36 MPa
